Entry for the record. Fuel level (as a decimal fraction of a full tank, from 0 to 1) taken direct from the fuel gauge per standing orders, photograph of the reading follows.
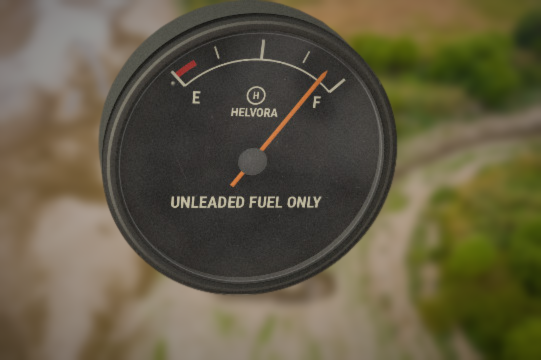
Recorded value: 0.875
